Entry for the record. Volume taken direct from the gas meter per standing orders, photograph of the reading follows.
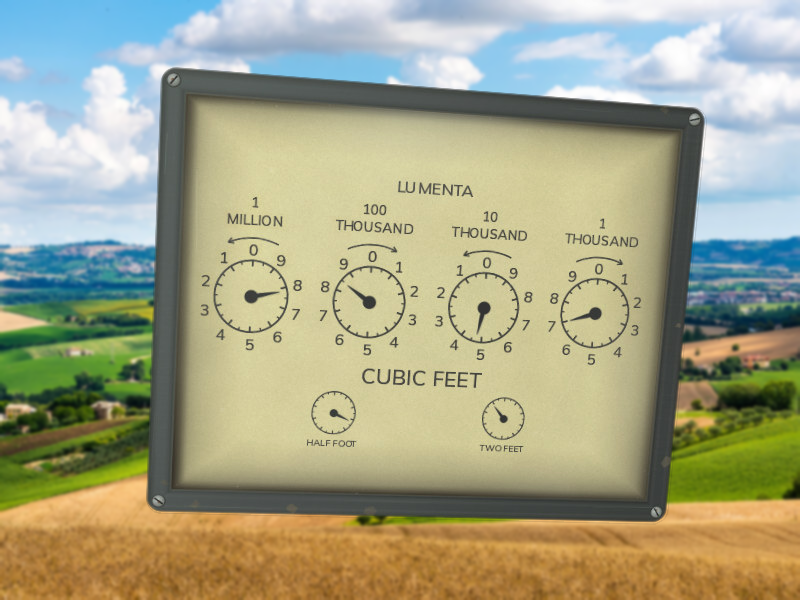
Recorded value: 784700 ft³
